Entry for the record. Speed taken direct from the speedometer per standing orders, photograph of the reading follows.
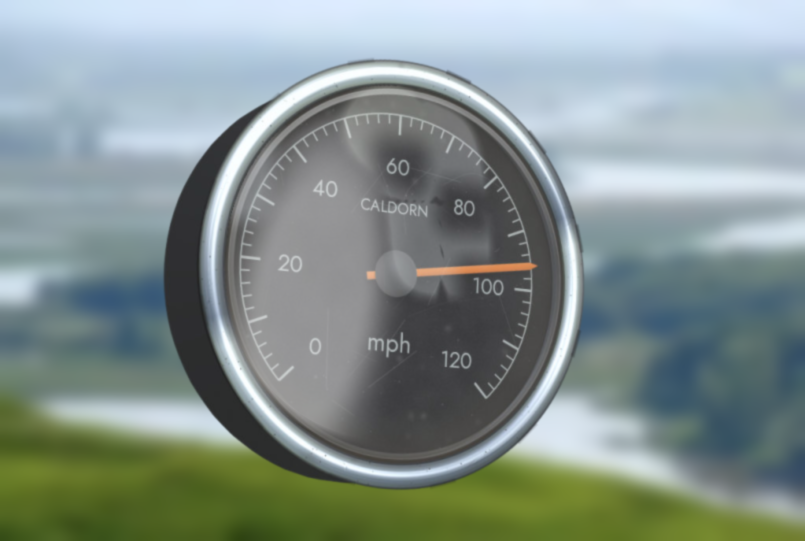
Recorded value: 96 mph
